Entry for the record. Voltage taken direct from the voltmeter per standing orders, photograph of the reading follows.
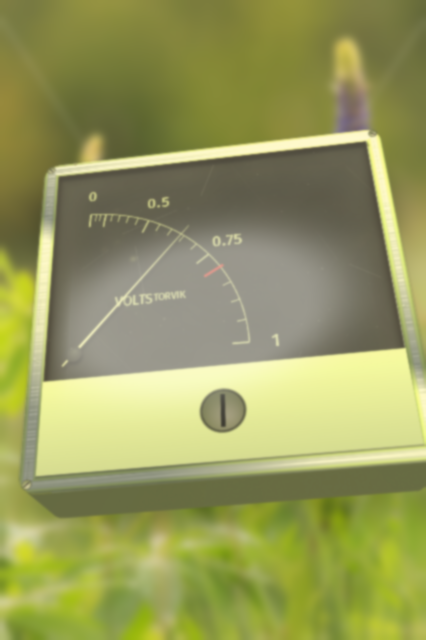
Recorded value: 0.65 V
